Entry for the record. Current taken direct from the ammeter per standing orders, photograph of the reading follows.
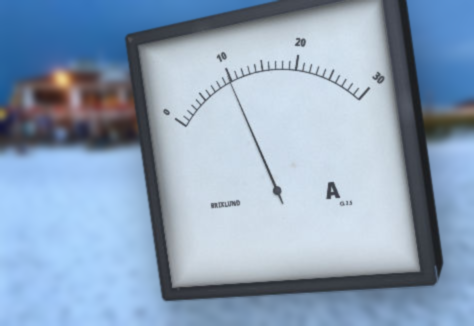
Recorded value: 10 A
